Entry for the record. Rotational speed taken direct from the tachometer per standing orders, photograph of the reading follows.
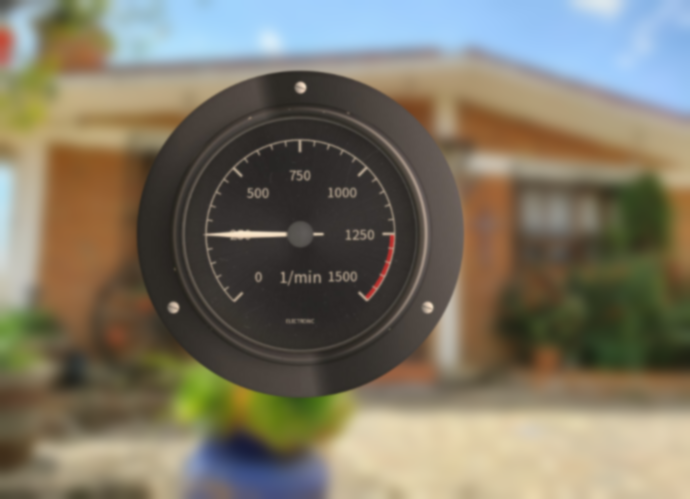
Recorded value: 250 rpm
